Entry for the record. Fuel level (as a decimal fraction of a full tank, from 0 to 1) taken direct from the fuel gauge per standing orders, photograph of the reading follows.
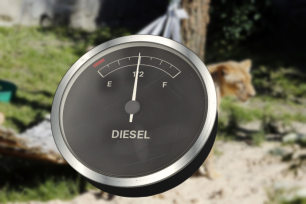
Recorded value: 0.5
